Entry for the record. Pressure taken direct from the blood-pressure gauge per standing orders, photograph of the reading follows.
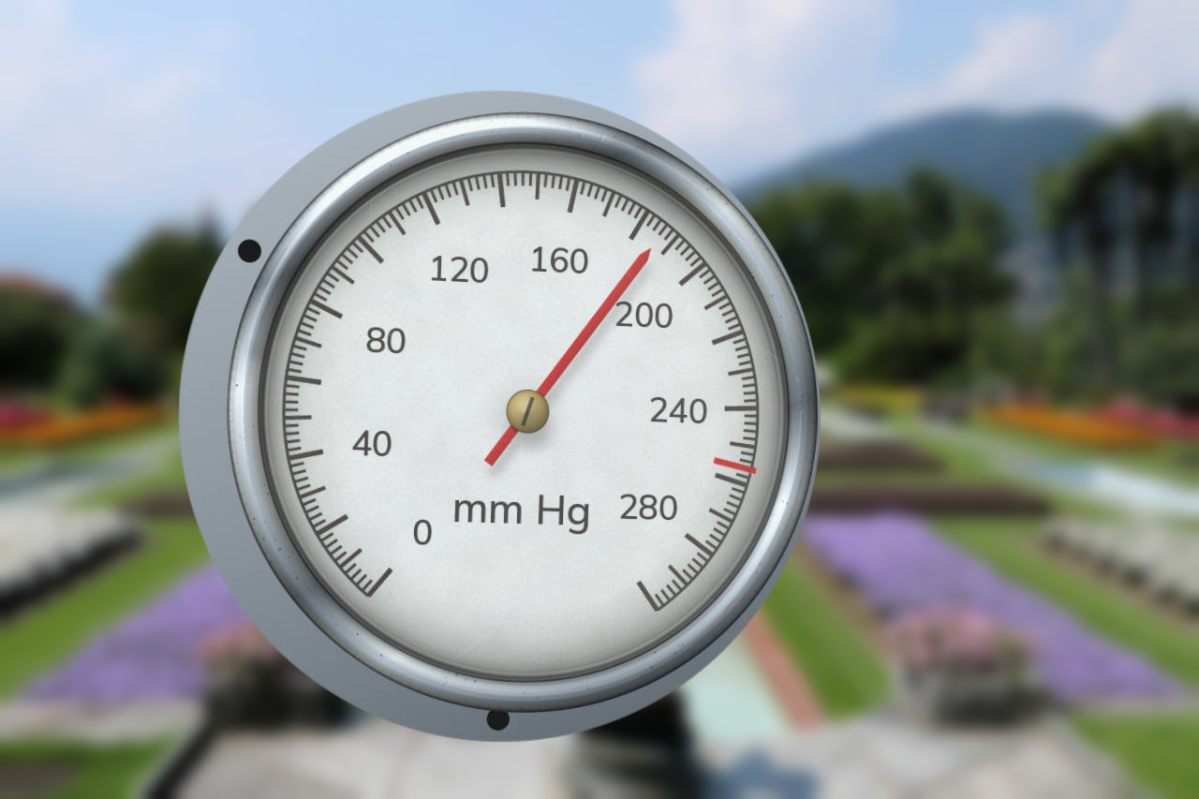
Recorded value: 186 mmHg
